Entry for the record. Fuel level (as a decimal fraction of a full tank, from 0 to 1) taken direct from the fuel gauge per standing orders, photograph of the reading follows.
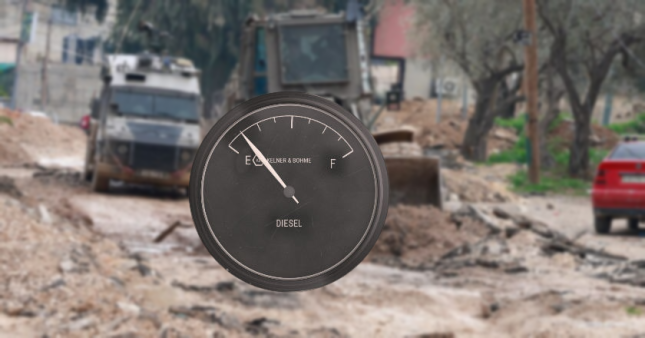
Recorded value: 0.125
